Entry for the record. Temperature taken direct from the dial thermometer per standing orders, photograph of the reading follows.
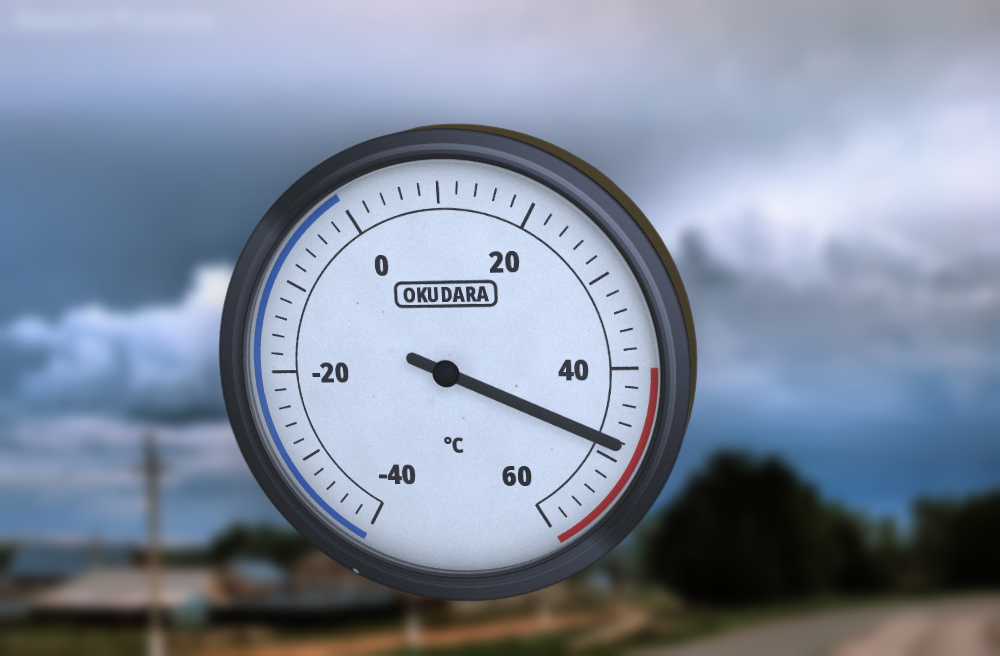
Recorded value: 48 °C
